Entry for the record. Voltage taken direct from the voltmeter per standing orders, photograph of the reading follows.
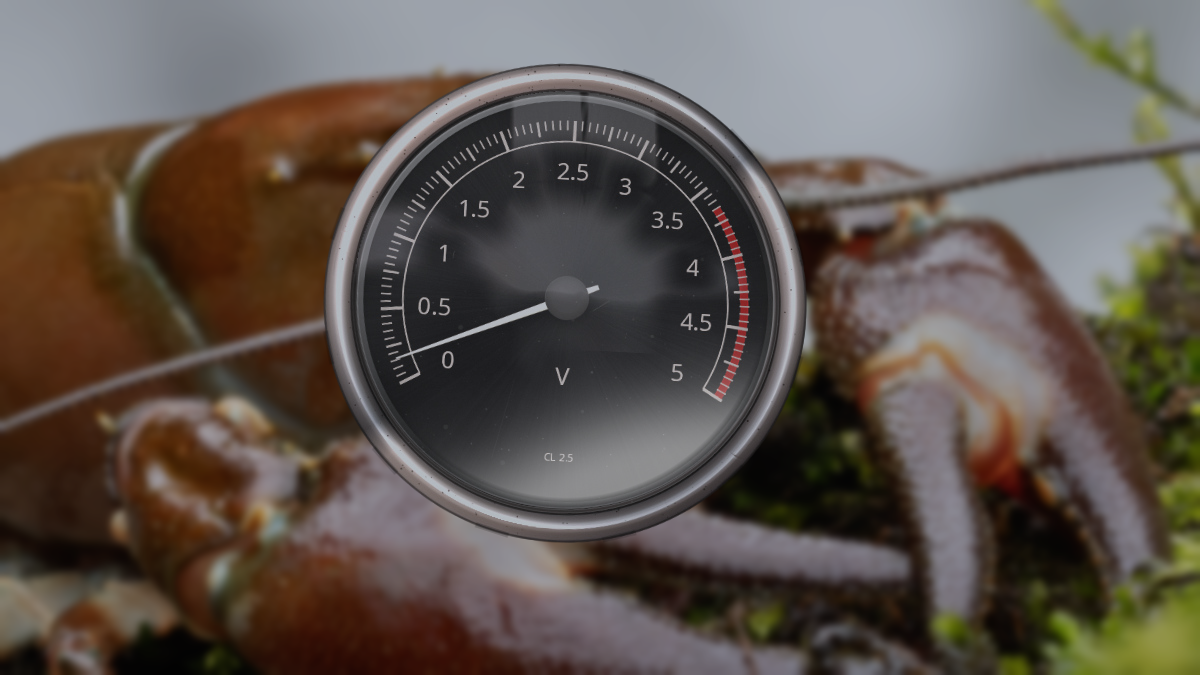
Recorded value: 0.15 V
